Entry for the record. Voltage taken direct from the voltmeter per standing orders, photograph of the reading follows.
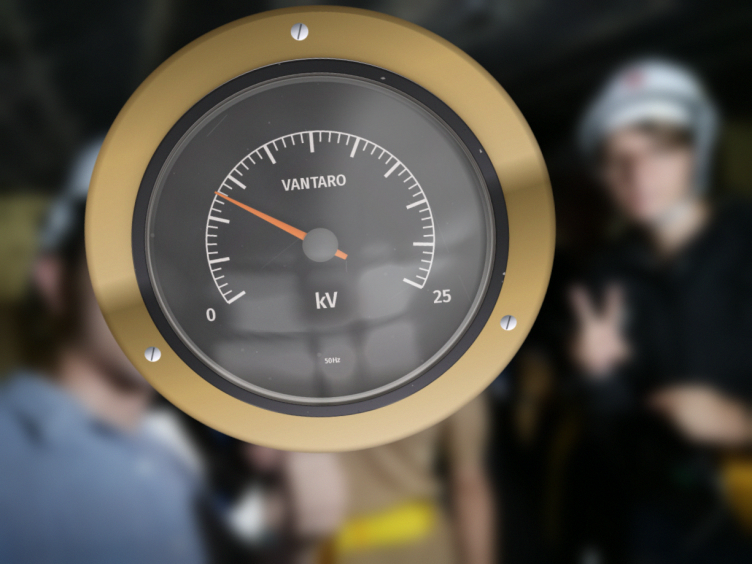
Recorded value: 6.5 kV
